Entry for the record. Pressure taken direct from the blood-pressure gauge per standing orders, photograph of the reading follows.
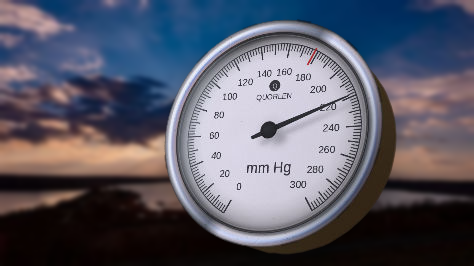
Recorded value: 220 mmHg
